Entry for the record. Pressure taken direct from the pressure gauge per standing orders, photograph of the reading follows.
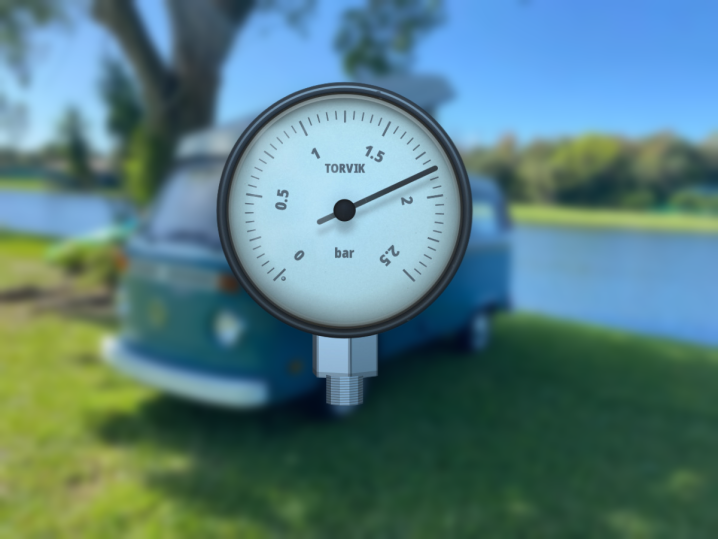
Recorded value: 1.85 bar
